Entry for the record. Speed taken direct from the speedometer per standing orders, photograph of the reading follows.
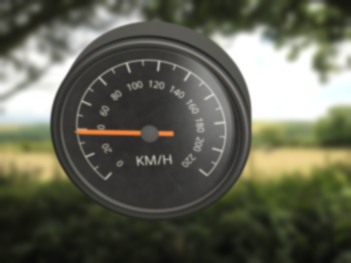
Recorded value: 40 km/h
